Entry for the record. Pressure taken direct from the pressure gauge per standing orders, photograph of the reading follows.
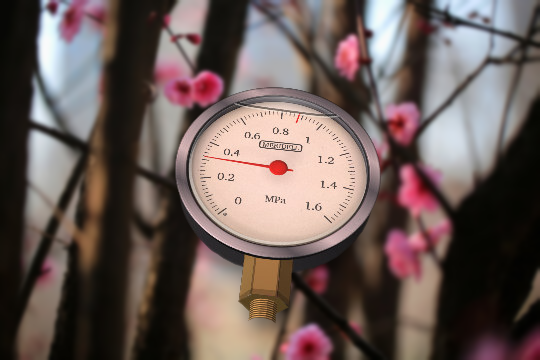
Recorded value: 0.3 MPa
